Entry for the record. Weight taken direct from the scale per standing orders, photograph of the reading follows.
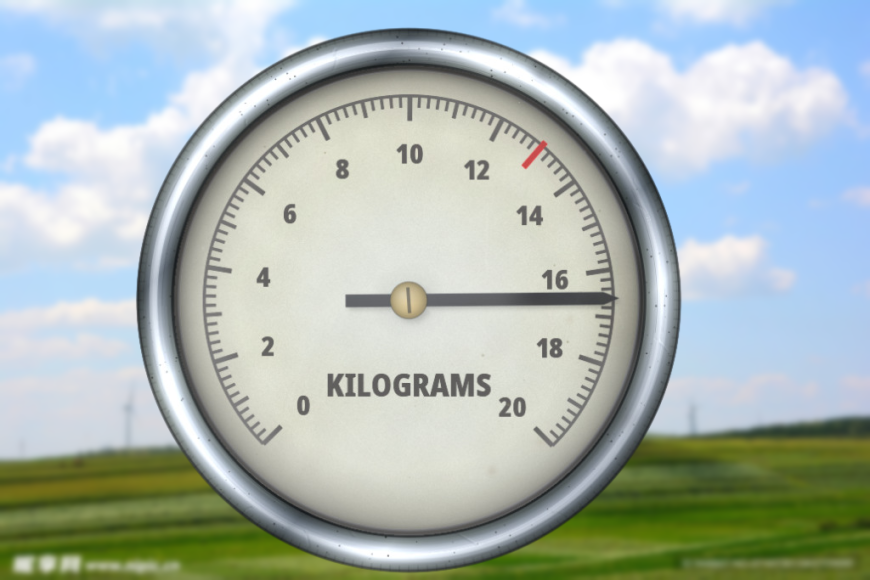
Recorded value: 16.6 kg
